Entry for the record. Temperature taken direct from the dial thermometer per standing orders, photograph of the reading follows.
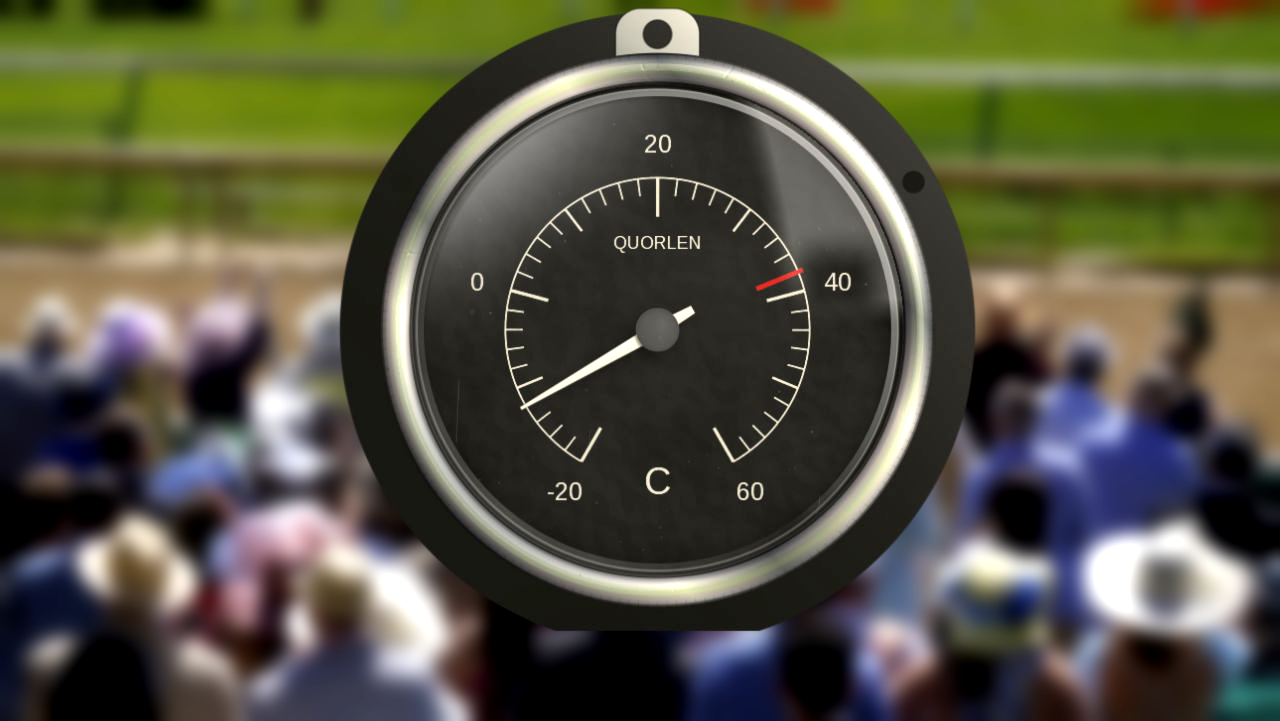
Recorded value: -12 °C
